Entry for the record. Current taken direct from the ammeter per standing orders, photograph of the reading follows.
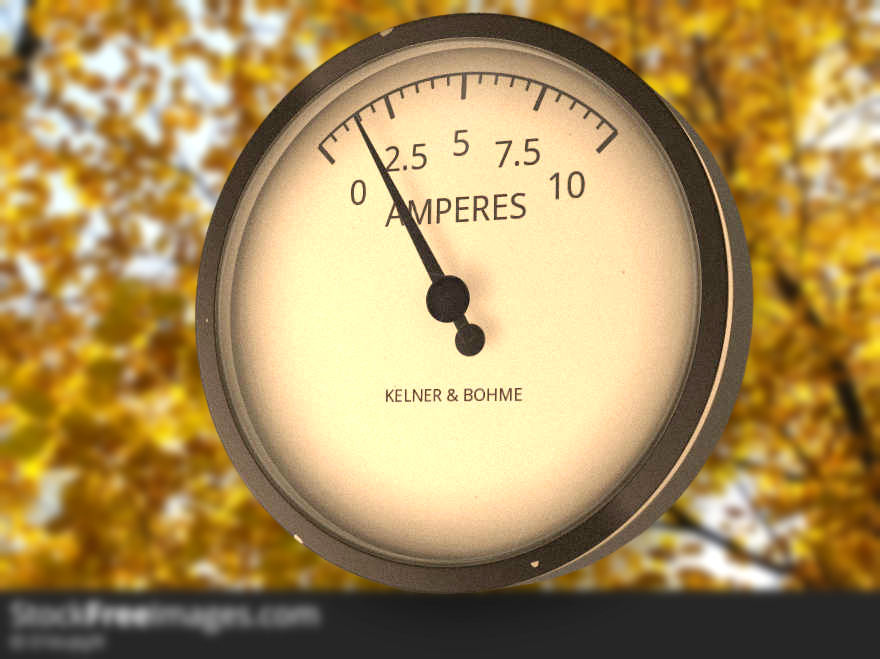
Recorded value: 1.5 A
